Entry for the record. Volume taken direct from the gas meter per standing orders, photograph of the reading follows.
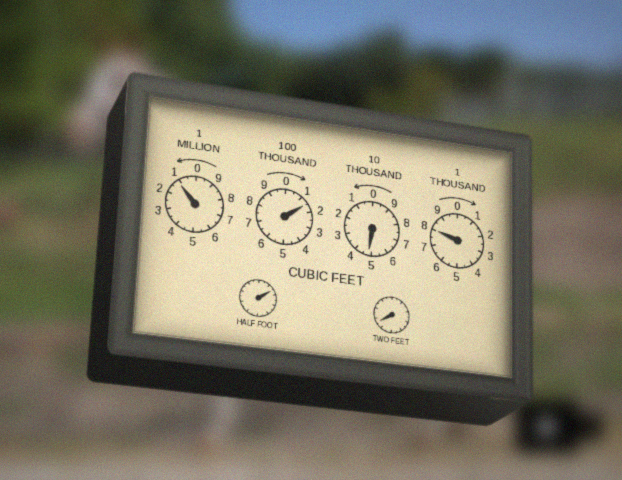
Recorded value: 114800 ft³
